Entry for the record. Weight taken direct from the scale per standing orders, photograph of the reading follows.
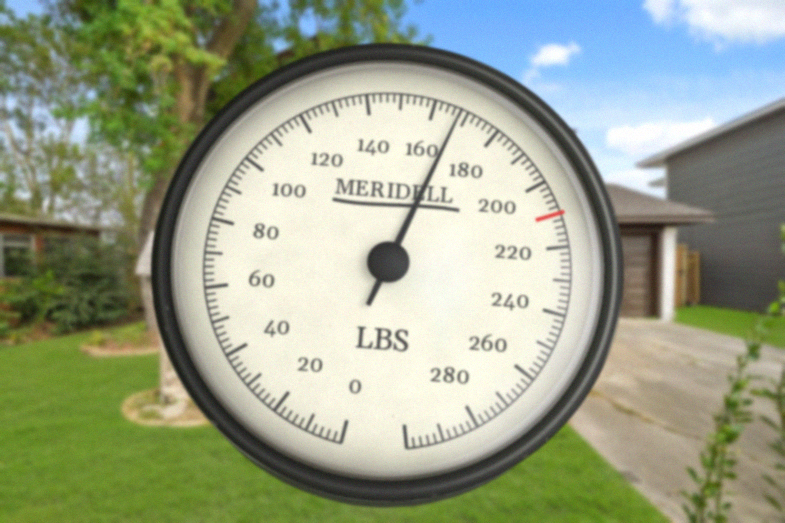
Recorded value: 168 lb
